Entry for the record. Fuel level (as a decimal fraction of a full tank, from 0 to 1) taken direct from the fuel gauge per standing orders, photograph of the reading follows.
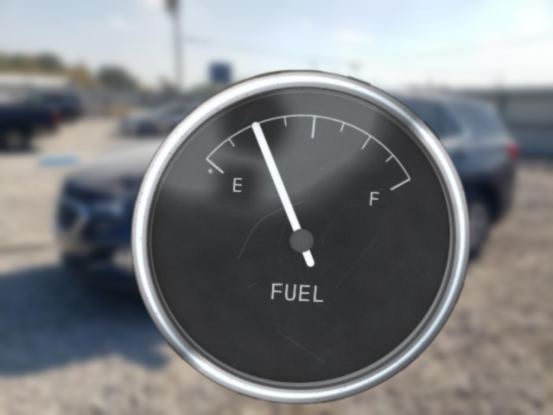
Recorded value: 0.25
